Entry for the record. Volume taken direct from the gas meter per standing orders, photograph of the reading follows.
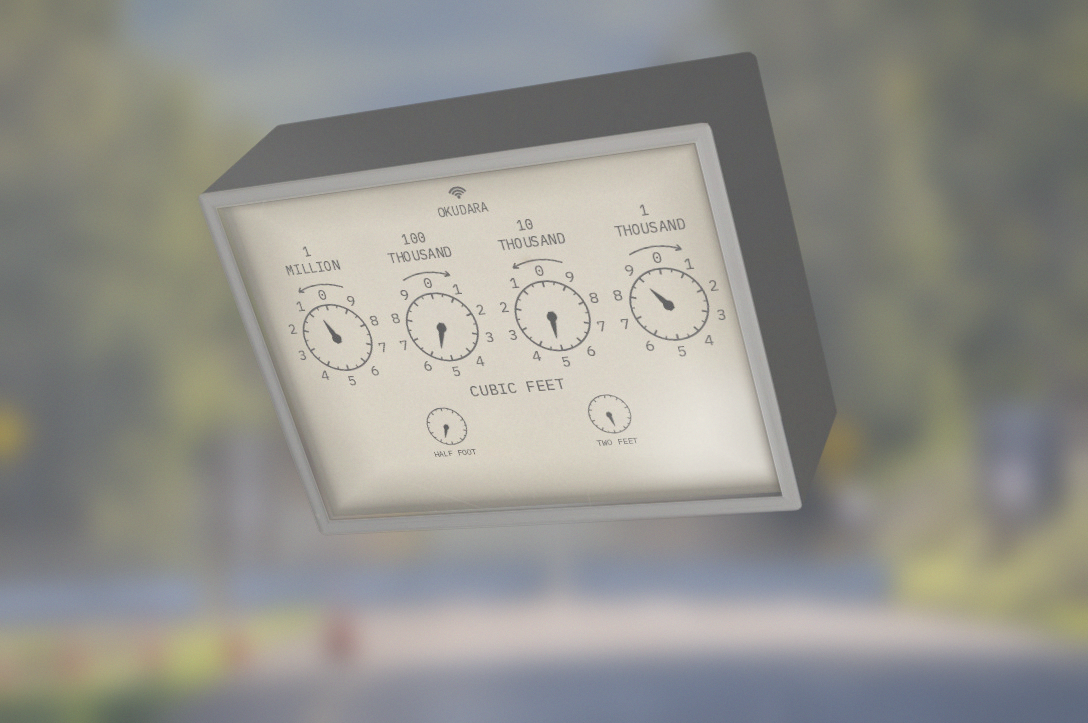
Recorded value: 54900 ft³
